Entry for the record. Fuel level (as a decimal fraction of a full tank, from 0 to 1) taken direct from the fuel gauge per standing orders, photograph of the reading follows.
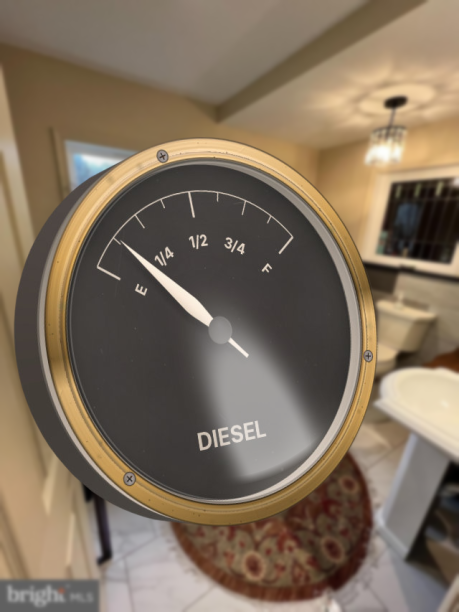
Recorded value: 0.125
